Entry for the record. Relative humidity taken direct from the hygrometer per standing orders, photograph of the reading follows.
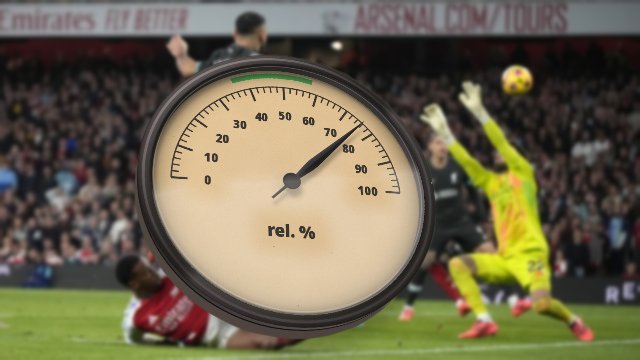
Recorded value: 76 %
